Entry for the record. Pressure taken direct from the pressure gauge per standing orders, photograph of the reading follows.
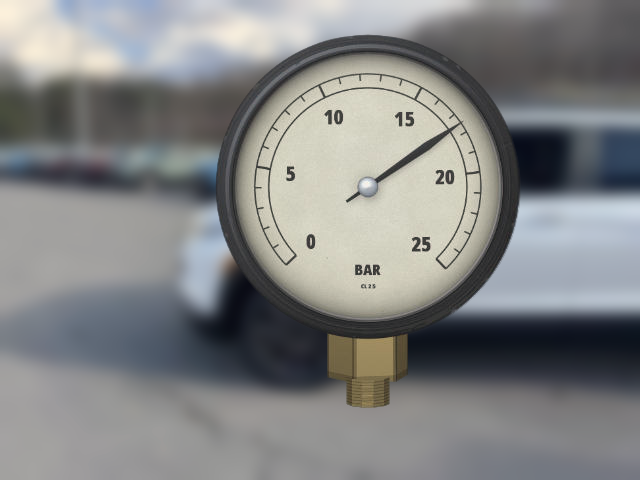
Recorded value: 17.5 bar
